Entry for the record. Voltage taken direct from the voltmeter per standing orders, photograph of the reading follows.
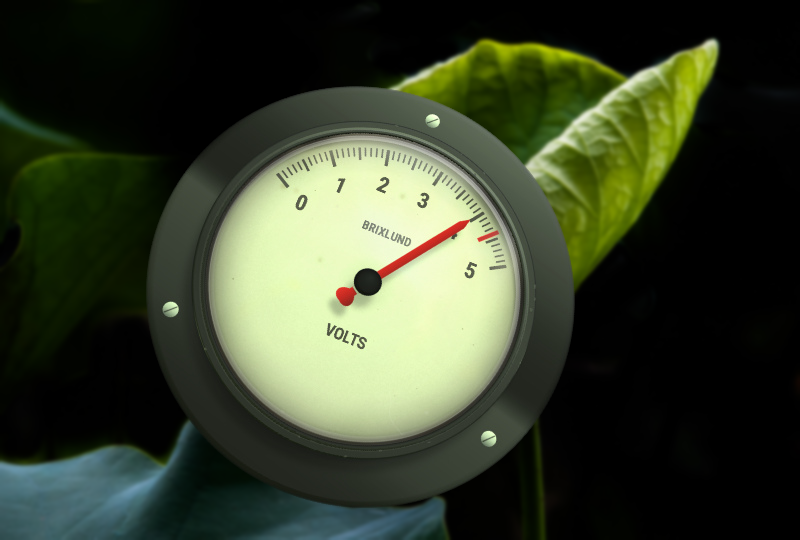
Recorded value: 4 V
